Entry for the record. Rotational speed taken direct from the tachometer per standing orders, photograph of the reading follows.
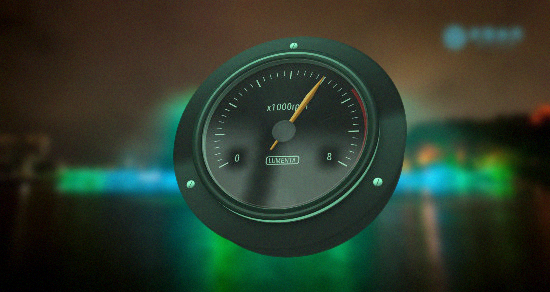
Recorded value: 5000 rpm
